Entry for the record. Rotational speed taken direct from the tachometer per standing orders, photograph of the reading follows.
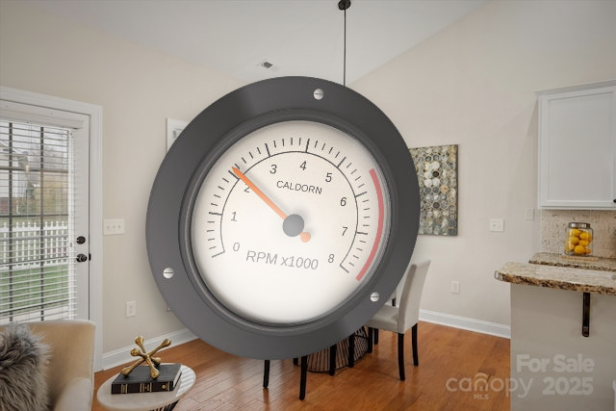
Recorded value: 2100 rpm
